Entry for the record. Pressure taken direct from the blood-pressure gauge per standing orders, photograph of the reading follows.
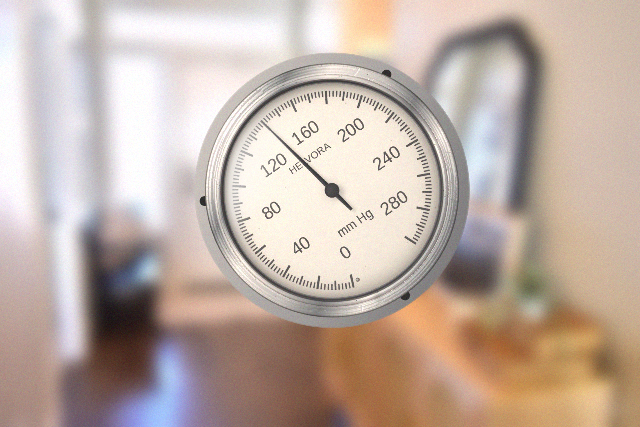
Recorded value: 140 mmHg
